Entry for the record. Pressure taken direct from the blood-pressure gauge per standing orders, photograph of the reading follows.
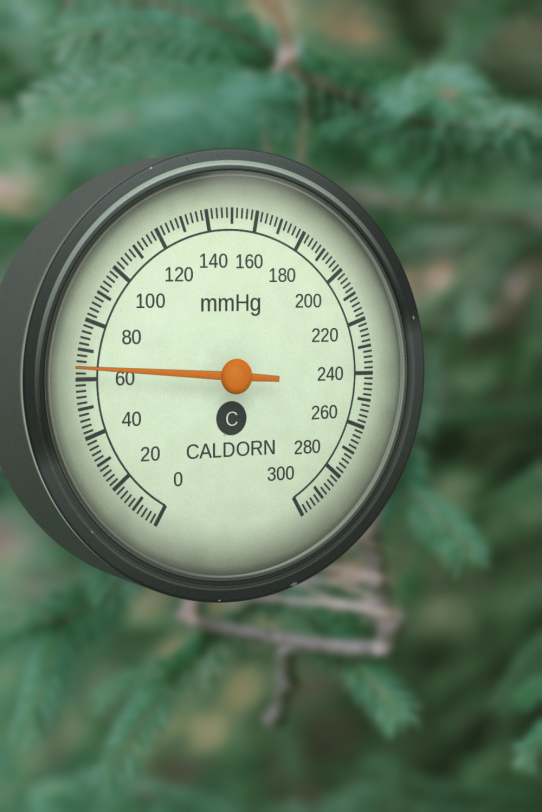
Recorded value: 64 mmHg
